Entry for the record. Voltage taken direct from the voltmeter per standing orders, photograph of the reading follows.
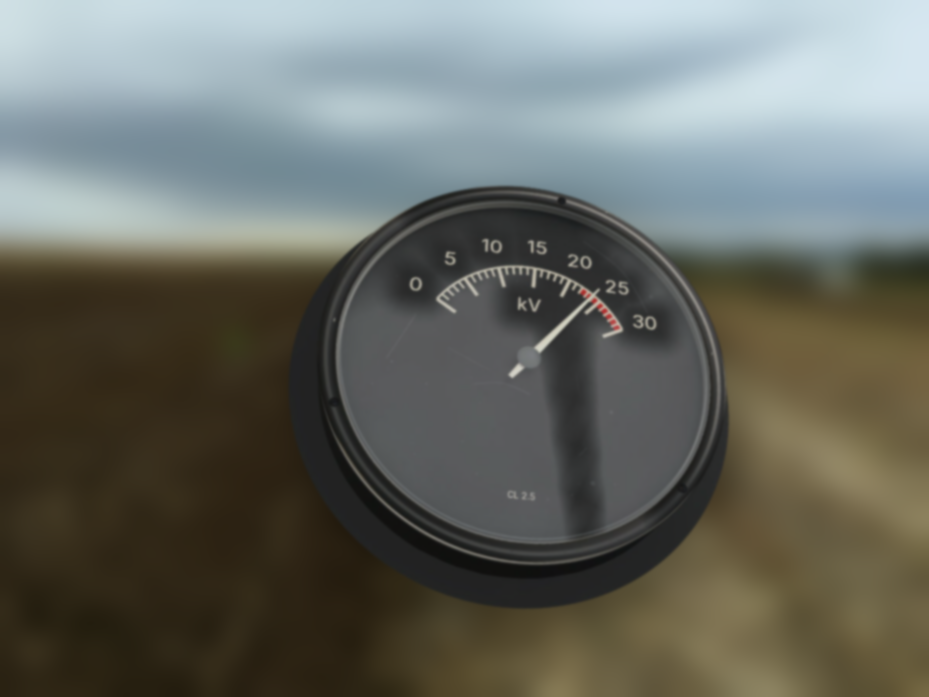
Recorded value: 24 kV
